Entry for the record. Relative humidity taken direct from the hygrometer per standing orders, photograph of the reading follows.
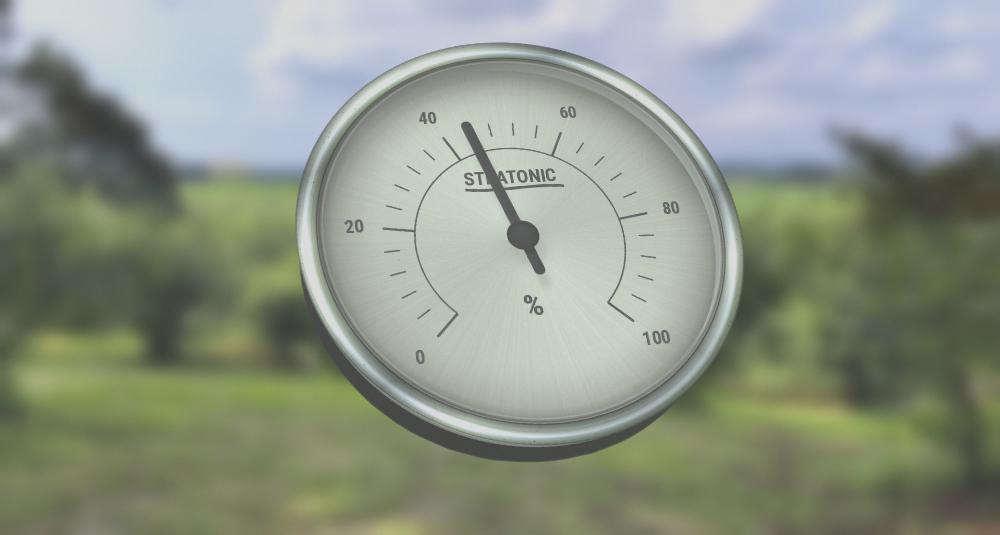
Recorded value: 44 %
